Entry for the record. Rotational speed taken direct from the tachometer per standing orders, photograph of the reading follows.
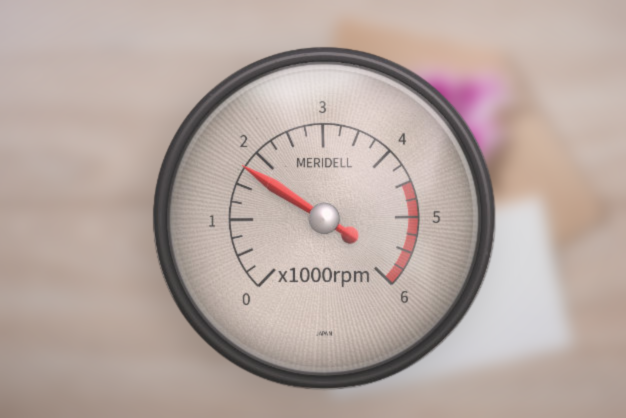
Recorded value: 1750 rpm
